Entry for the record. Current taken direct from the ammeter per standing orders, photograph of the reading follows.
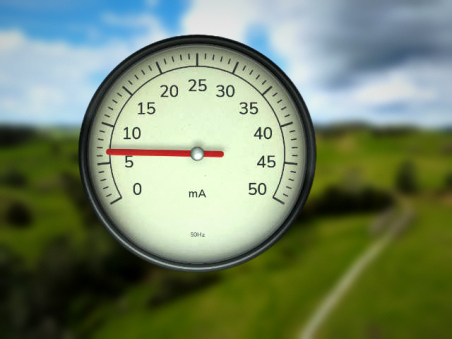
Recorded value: 6.5 mA
